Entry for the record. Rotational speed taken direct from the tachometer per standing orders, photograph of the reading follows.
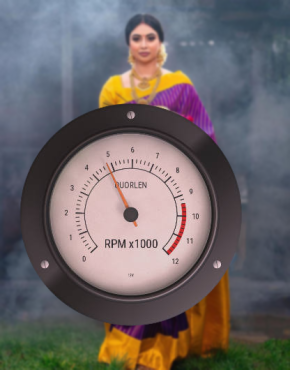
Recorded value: 4800 rpm
